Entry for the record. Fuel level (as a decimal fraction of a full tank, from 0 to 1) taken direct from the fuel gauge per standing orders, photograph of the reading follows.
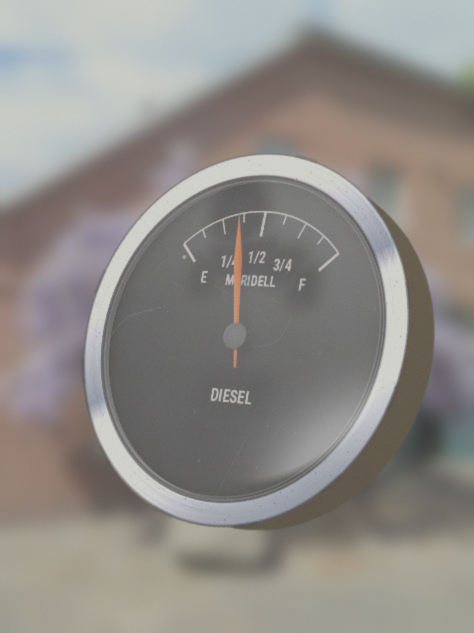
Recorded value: 0.375
